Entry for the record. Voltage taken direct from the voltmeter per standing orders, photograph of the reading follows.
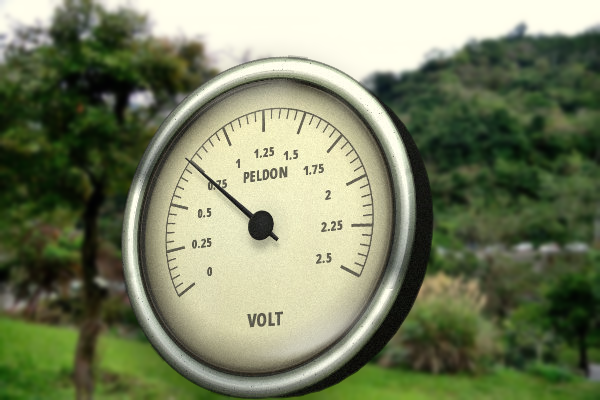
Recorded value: 0.75 V
